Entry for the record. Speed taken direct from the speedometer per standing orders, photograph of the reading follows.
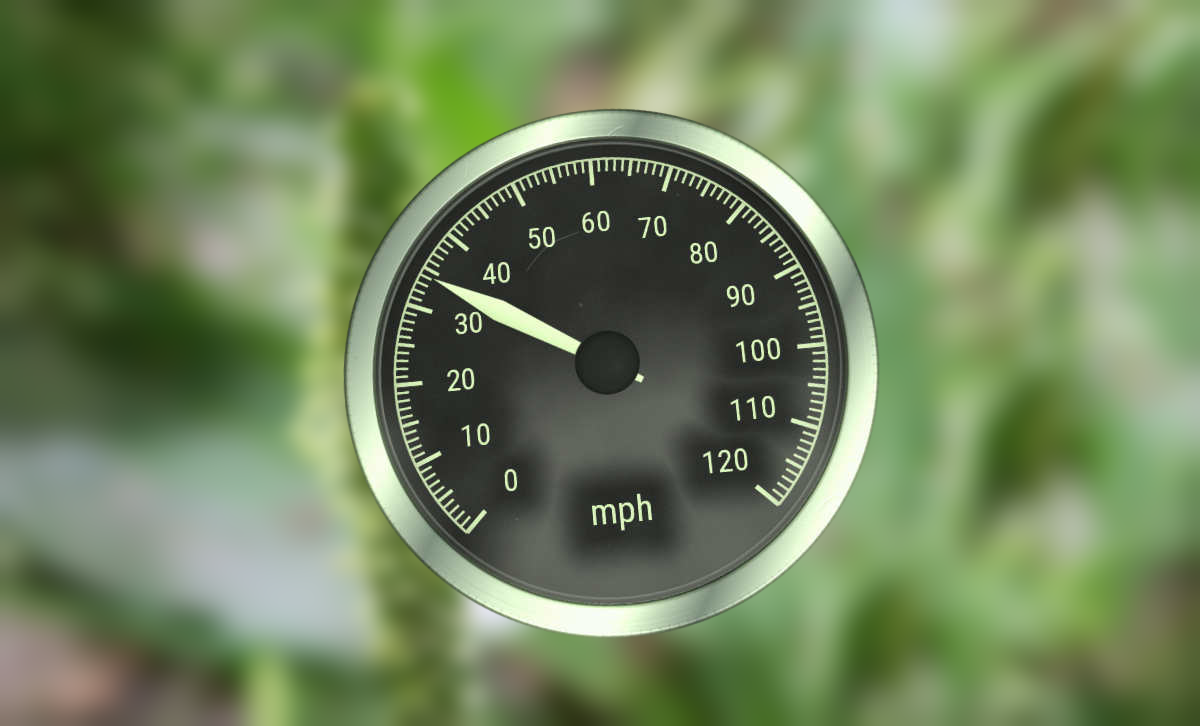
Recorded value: 34 mph
